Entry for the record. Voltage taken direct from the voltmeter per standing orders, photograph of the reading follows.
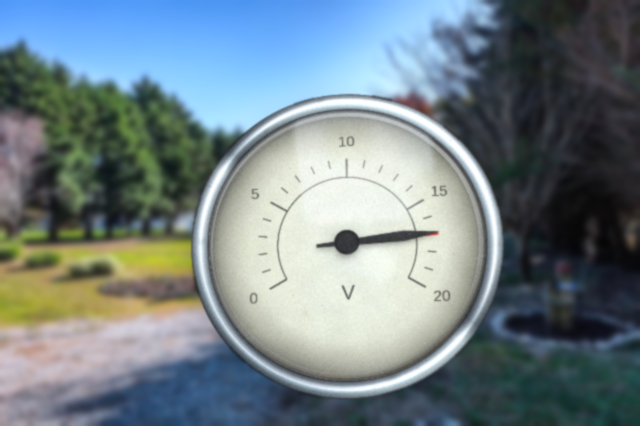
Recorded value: 17 V
